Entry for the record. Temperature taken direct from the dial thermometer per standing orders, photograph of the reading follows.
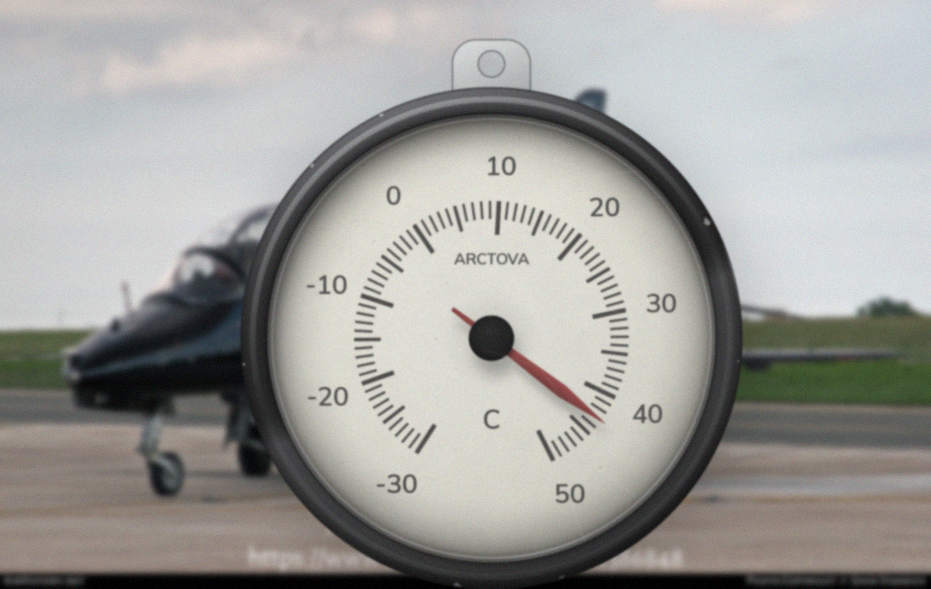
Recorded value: 43 °C
